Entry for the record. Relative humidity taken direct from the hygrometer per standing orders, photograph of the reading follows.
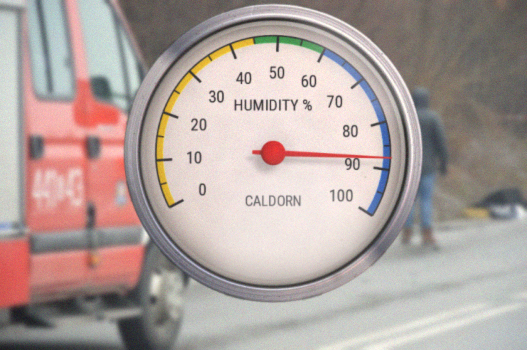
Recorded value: 87.5 %
